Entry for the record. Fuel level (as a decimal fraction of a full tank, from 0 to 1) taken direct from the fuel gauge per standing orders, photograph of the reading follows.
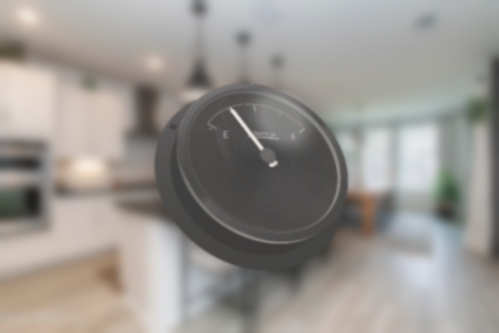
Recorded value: 0.25
